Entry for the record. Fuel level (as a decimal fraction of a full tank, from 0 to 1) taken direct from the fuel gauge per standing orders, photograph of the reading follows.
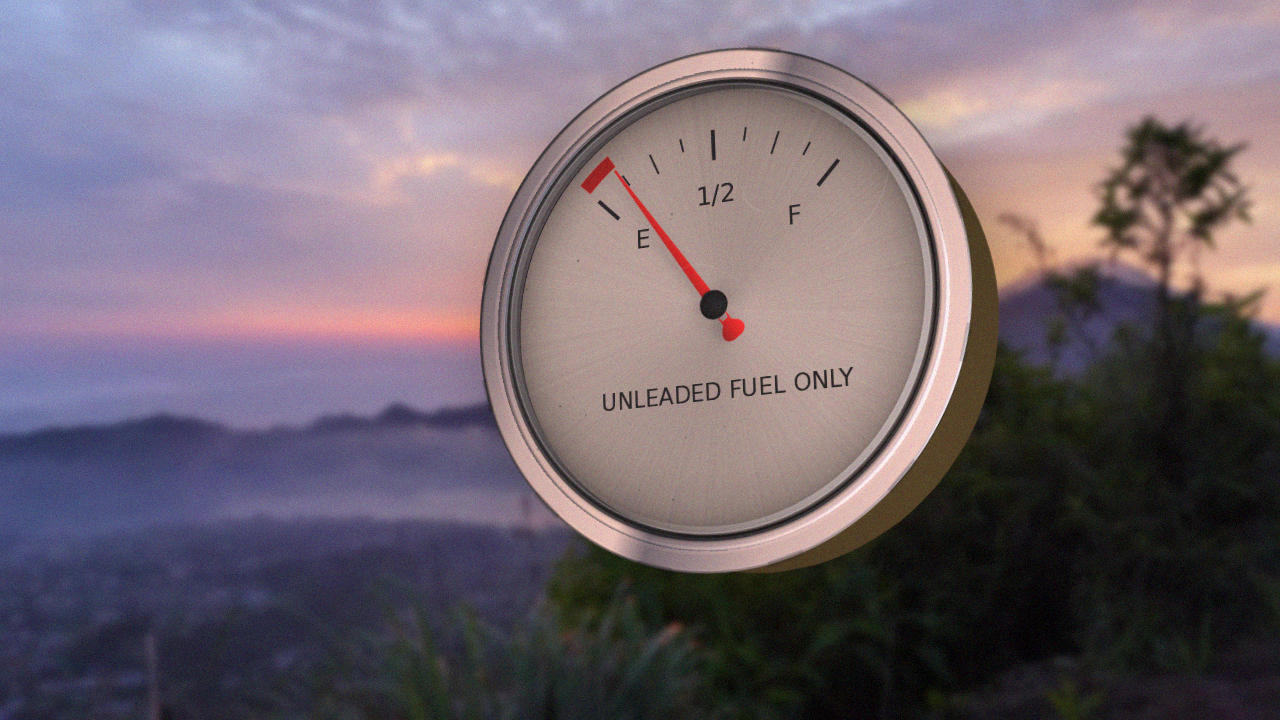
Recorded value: 0.125
